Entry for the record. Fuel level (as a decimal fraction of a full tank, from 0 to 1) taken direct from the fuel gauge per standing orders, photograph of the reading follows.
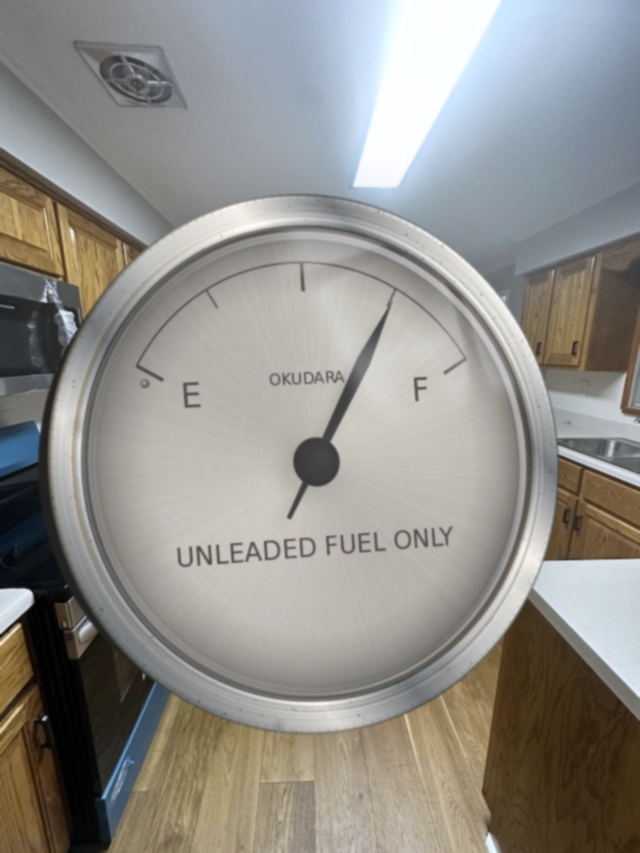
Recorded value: 0.75
